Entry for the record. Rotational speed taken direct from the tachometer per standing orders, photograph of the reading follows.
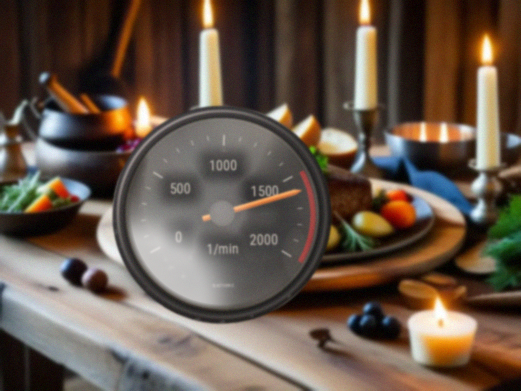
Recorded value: 1600 rpm
